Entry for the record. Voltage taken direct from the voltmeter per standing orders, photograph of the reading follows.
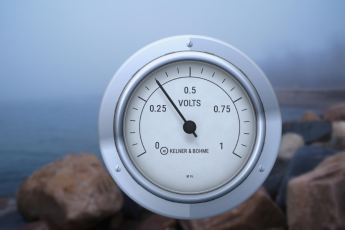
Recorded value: 0.35 V
